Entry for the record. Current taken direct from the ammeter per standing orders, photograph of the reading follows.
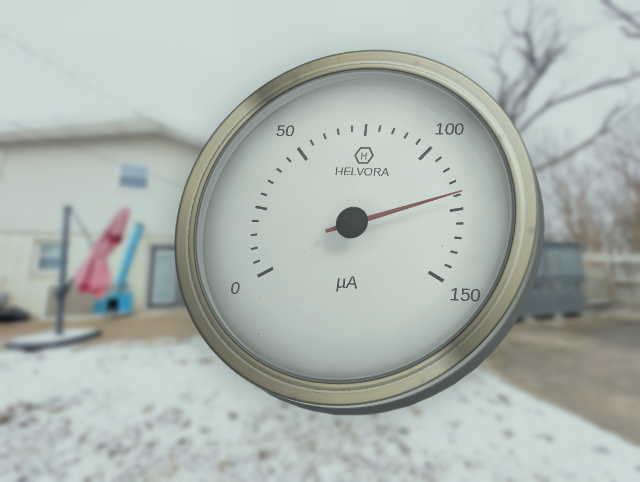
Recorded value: 120 µA
